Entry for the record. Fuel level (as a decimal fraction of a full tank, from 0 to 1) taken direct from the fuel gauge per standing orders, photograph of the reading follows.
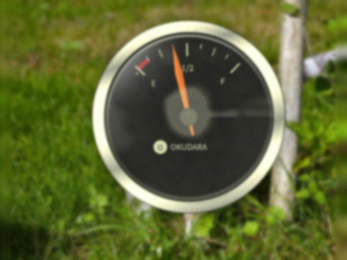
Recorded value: 0.375
